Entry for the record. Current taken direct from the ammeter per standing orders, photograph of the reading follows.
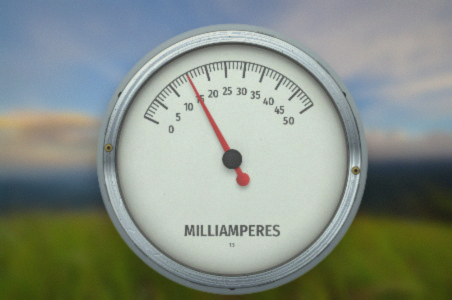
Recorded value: 15 mA
